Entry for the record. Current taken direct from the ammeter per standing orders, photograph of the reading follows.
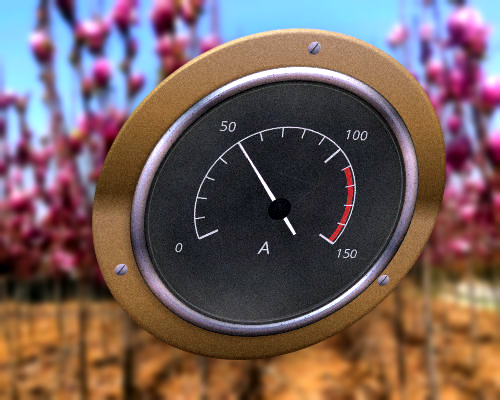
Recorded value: 50 A
